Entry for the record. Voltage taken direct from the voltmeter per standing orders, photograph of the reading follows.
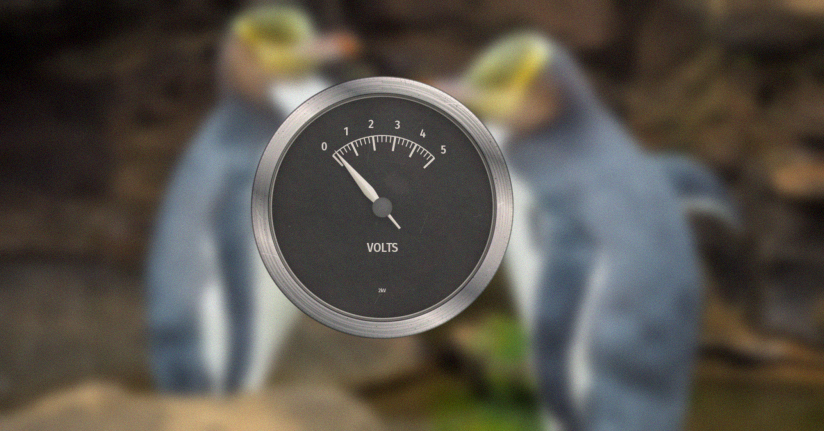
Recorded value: 0.2 V
